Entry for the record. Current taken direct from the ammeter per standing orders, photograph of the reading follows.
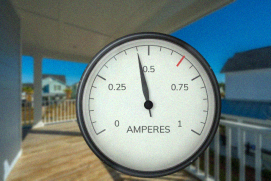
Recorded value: 0.45 A
